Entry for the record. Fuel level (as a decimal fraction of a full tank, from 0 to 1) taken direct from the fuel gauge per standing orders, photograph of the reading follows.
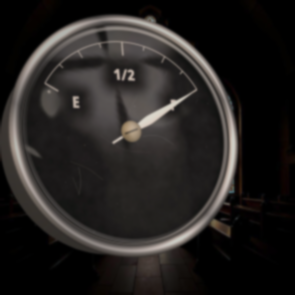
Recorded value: 1
